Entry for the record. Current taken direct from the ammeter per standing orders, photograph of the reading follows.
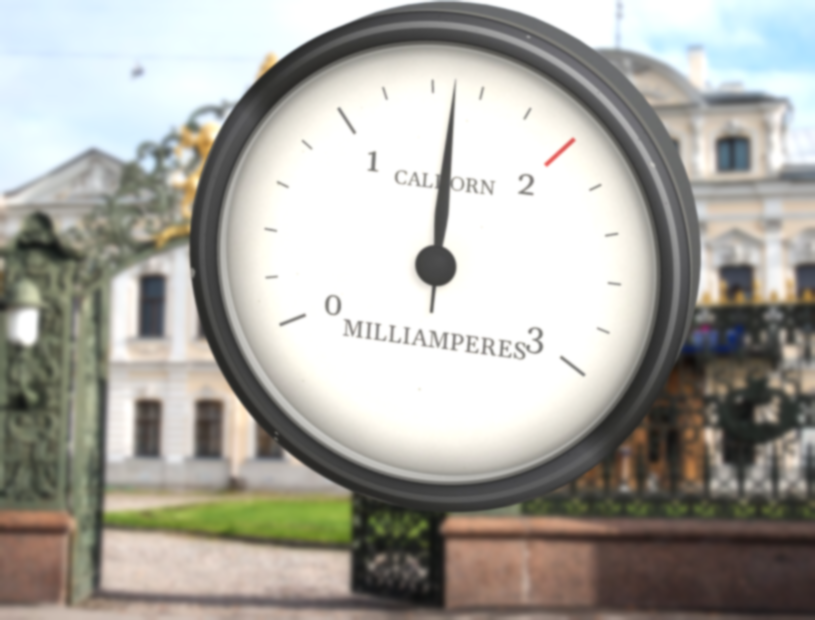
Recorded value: 1.5 mA
